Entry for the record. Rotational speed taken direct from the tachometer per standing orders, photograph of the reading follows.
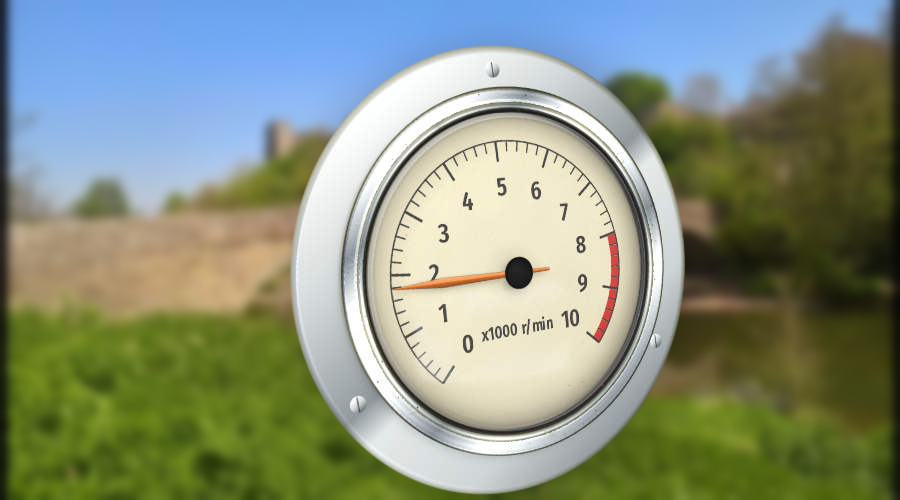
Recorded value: 1800 rpm
